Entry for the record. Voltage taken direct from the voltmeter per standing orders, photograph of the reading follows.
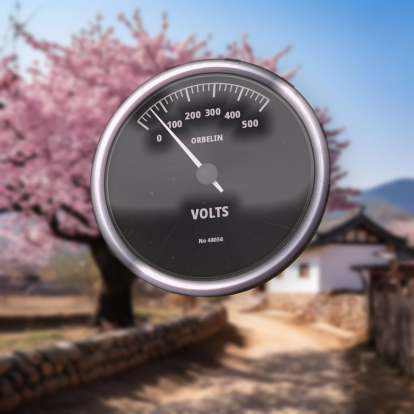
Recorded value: 60 V
